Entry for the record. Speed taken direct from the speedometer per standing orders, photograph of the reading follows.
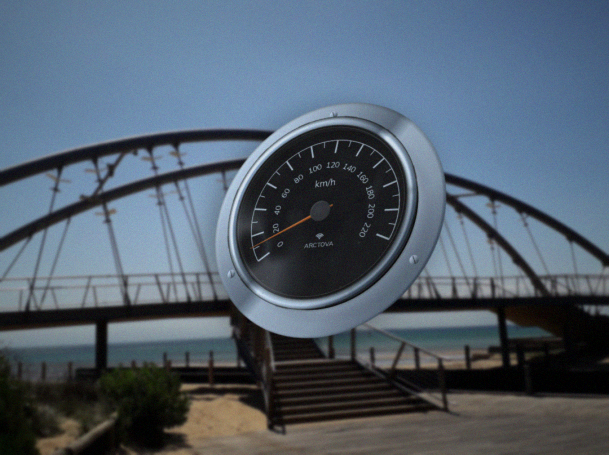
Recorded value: 10 km/h
